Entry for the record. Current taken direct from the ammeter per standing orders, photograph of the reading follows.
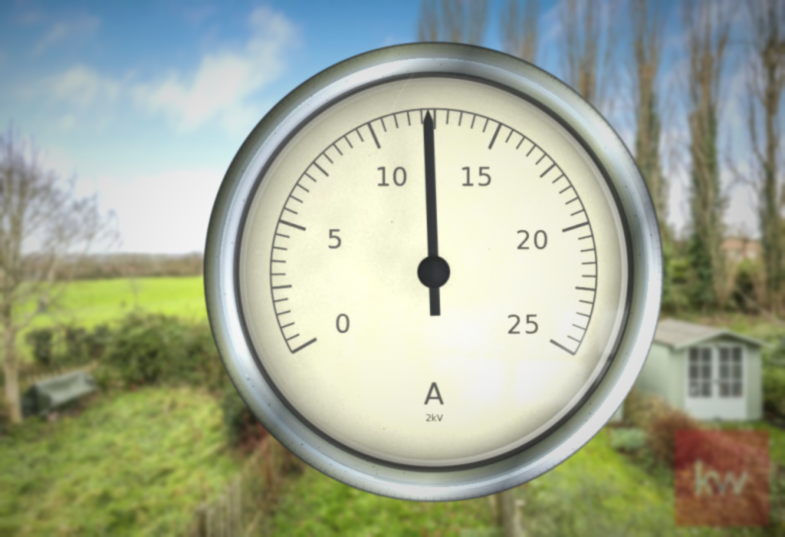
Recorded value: 12.25 A
